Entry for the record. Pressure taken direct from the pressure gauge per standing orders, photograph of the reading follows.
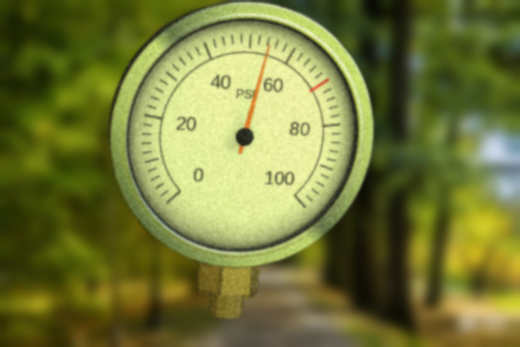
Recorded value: 54 psi
